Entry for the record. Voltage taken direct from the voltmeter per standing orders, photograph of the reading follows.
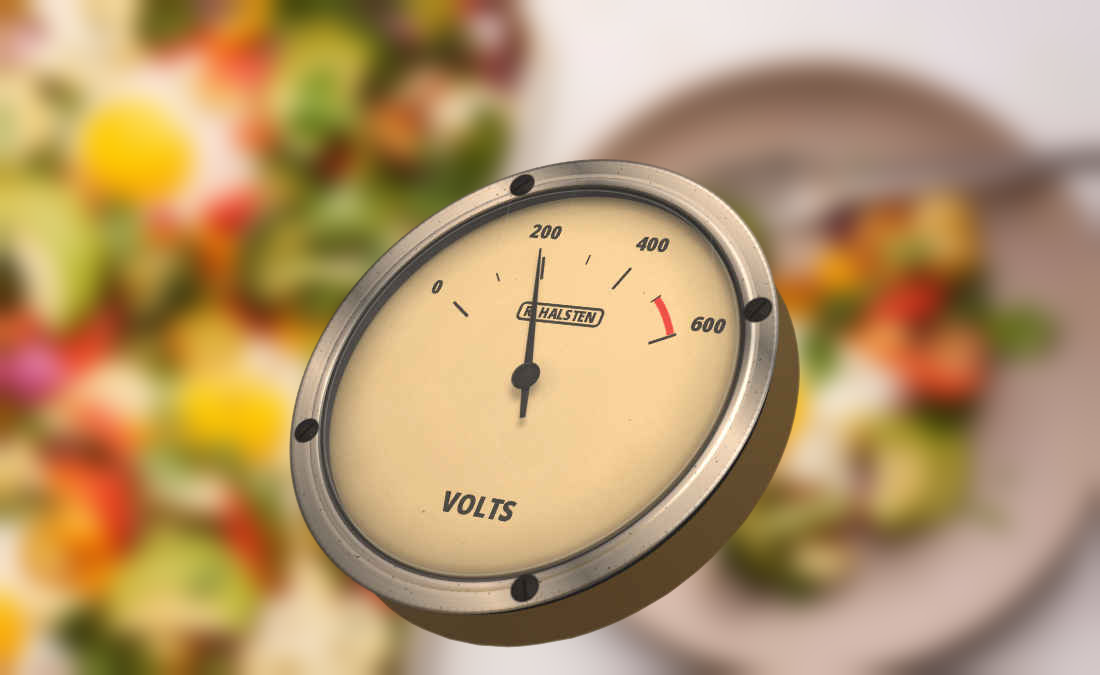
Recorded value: 200 V
